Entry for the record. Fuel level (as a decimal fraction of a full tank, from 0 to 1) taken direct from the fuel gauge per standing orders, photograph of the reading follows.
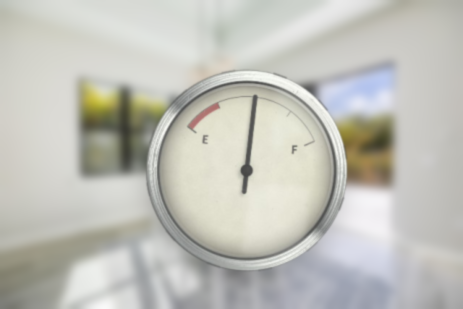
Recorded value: 0.5
